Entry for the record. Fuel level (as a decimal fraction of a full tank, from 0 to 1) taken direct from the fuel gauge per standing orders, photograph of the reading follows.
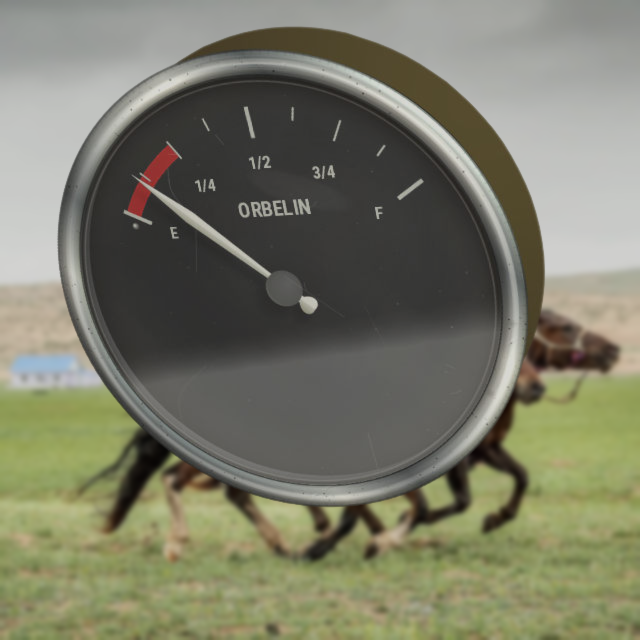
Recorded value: 0.125
